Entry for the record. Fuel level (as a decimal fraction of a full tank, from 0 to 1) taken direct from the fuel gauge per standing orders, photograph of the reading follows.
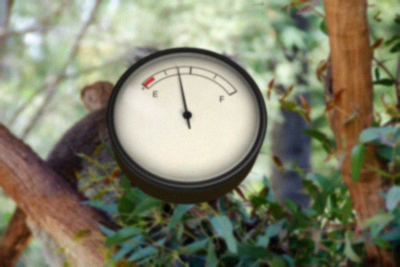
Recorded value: 0.375
